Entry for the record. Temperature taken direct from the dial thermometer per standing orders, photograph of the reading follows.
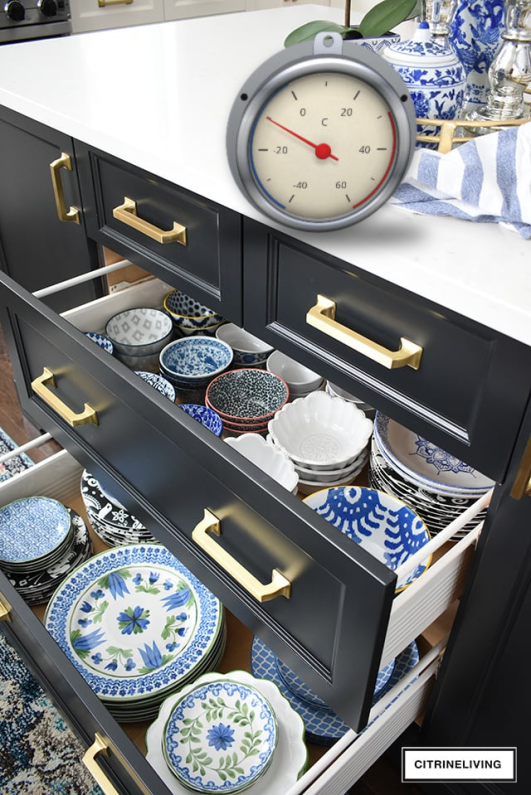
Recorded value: -10 °C
